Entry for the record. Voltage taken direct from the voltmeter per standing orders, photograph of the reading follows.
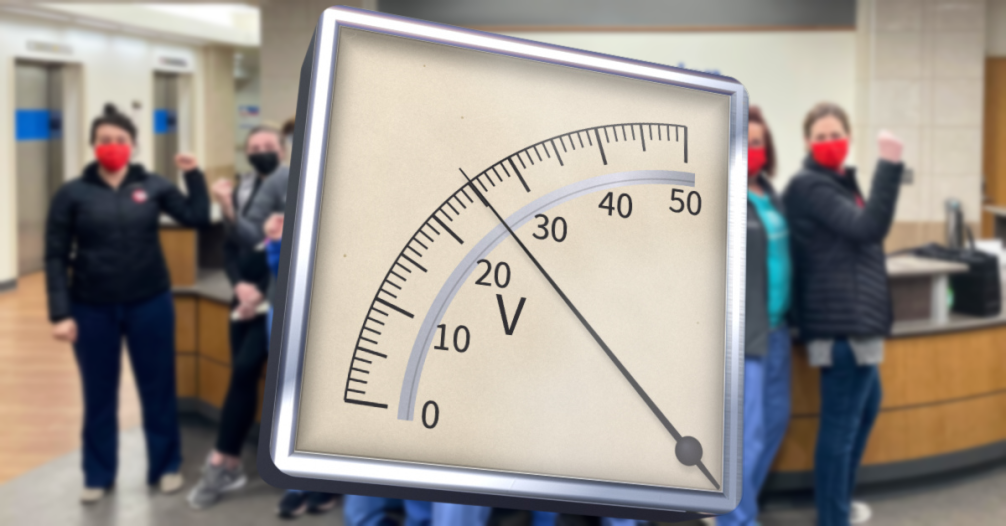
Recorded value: 25 V
